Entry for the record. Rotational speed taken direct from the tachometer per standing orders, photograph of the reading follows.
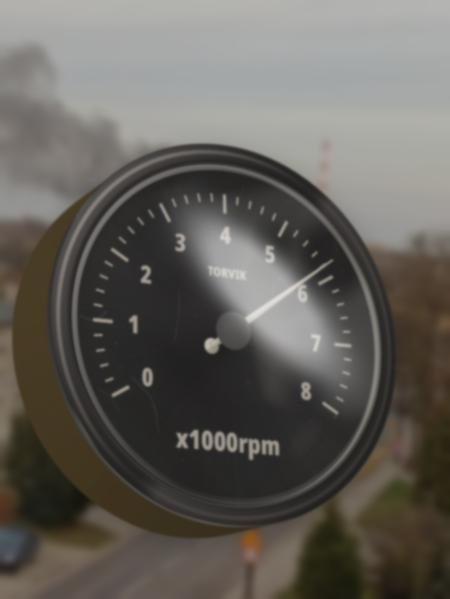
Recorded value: 5800 rpm
